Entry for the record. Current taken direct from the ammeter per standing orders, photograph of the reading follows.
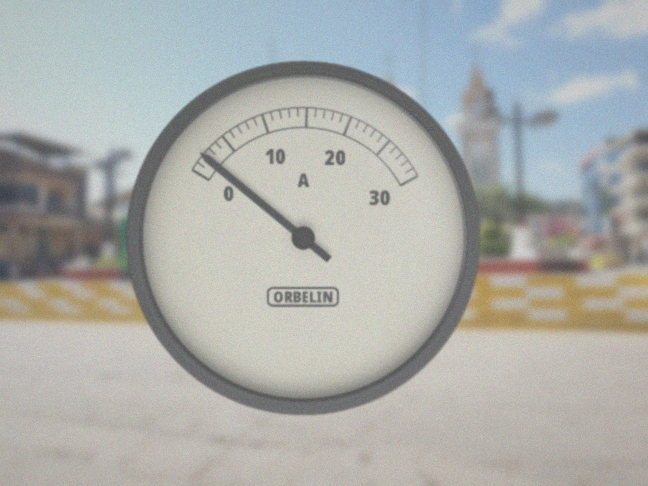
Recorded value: 2 A
